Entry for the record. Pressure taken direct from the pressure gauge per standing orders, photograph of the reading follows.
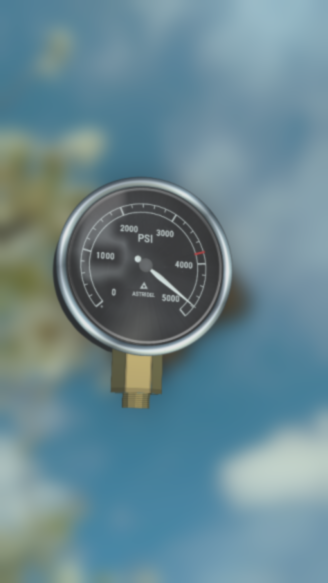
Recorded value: 4800 psi
